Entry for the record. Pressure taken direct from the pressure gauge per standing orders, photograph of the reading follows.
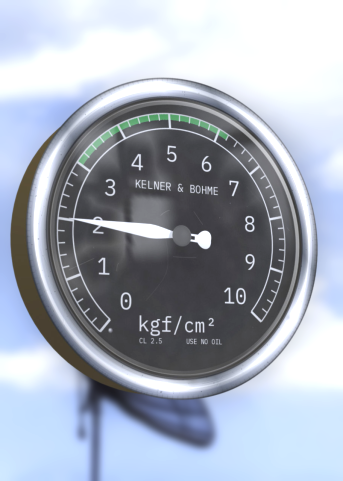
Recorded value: 2 kg/cm²
